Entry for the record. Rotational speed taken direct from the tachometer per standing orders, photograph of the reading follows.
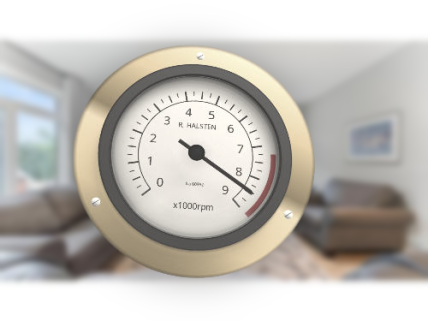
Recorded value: 8500 rpm
